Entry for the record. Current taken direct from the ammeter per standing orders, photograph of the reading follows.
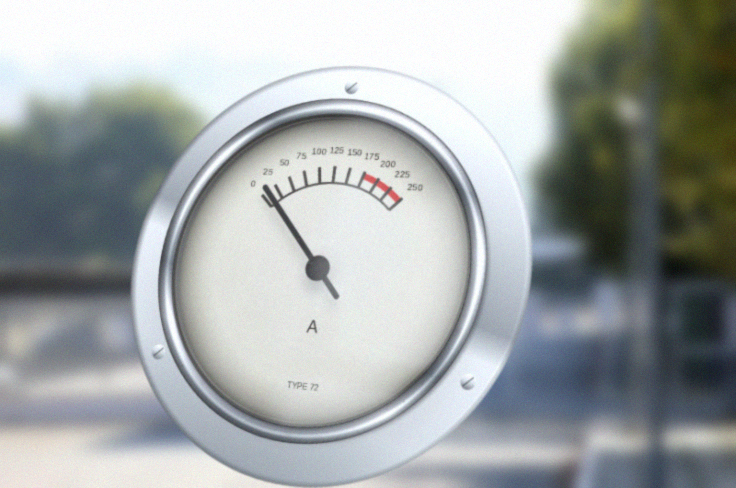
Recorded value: 12.5 A
